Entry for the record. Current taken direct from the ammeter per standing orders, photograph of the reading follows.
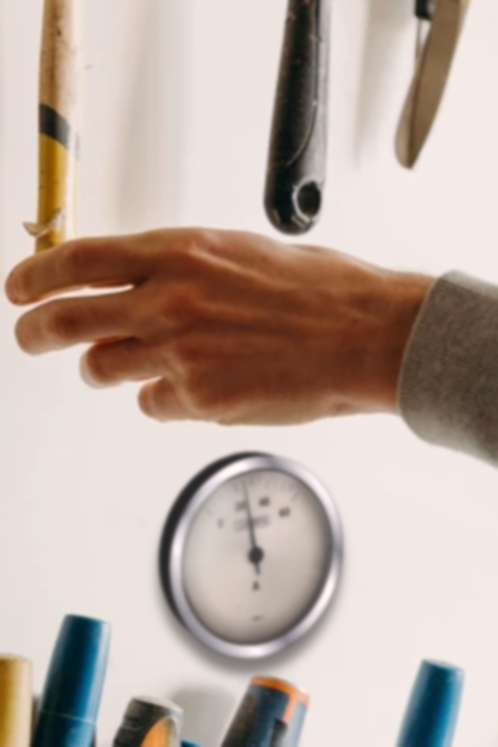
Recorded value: 25 A
